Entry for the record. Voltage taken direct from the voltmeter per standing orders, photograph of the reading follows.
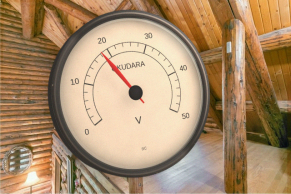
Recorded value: 18 V
